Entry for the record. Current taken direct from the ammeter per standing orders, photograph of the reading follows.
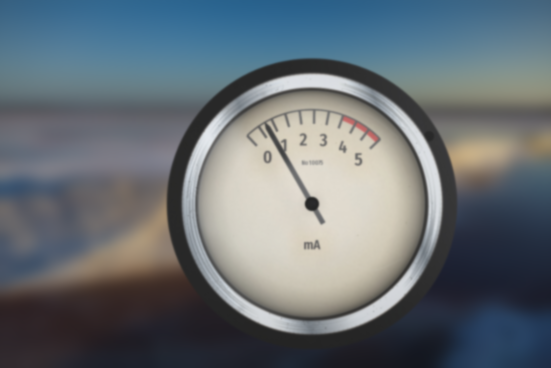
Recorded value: 0.75 mA
